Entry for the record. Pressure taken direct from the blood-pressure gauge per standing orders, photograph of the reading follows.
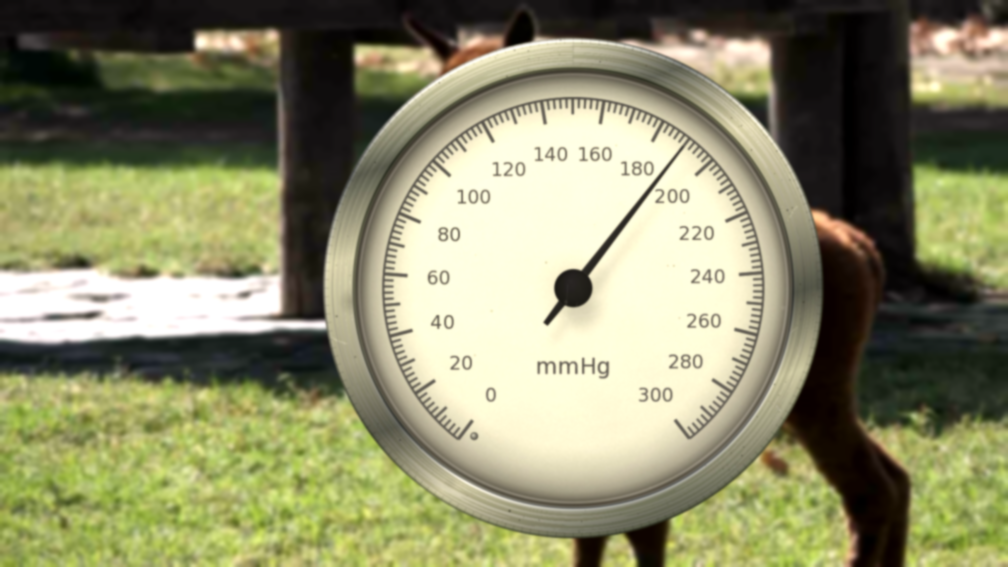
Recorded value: 190 mmHg
